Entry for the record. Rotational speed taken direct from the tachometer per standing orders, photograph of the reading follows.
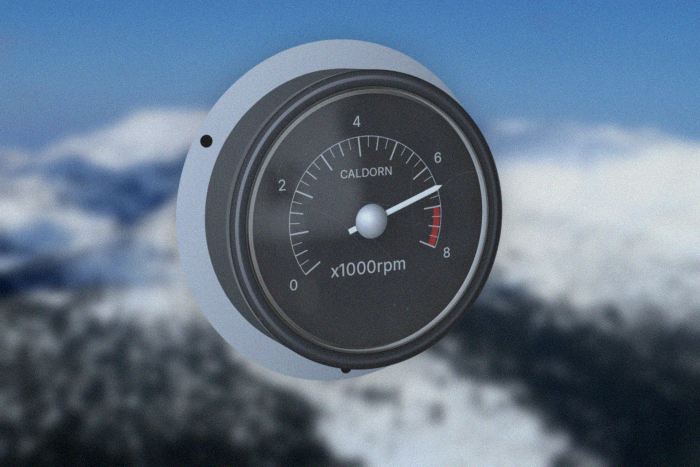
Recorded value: 6500 rpm
